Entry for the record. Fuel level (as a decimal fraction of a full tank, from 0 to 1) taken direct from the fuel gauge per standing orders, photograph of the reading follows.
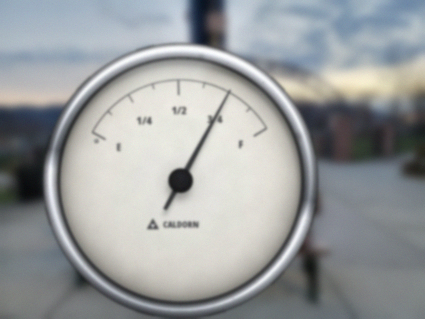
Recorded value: 0.75
